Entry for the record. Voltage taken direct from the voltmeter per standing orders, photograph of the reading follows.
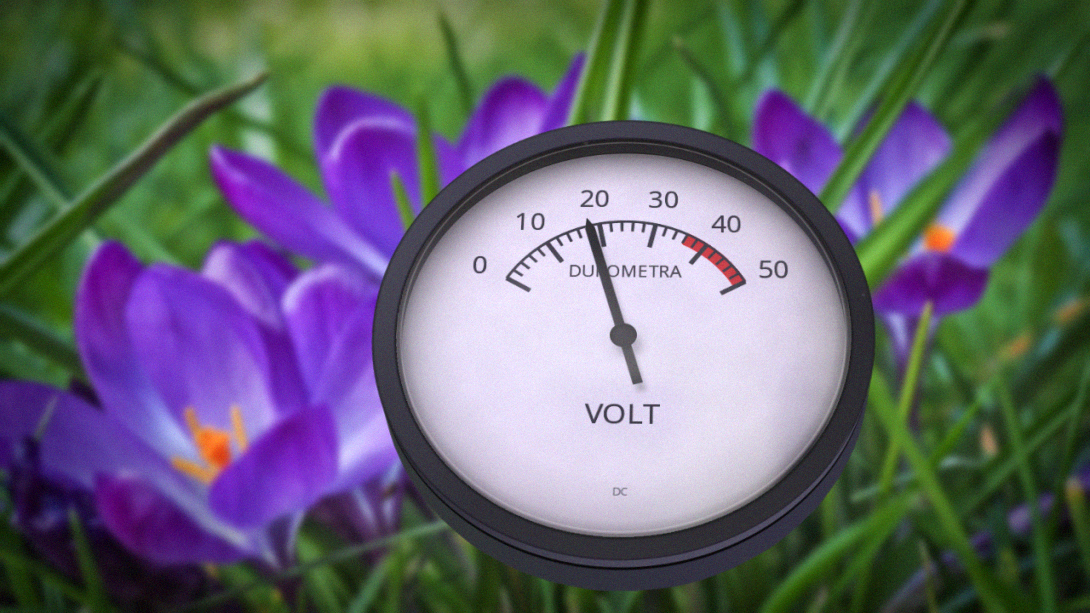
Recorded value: 18 V
